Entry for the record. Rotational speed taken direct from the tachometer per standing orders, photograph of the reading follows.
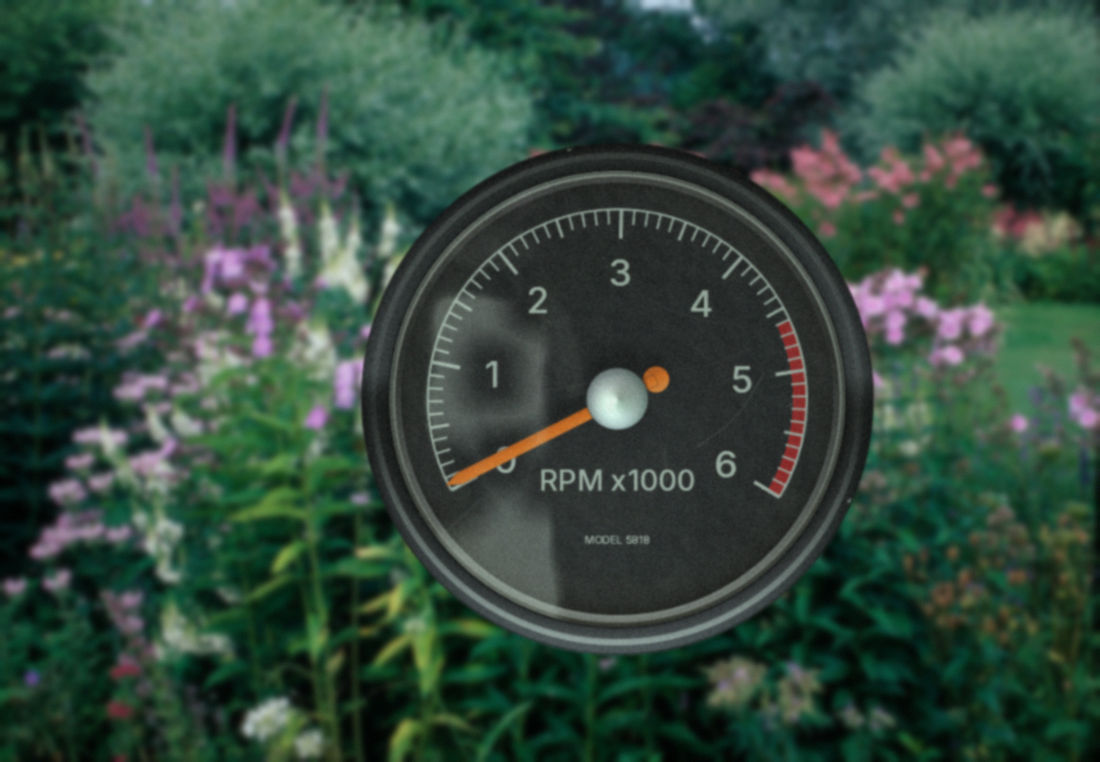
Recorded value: 50 rpm
